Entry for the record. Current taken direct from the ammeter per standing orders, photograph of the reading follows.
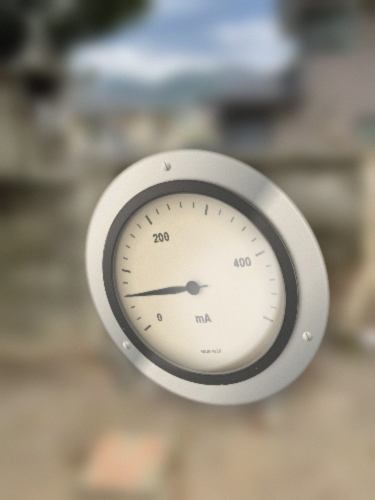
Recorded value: 60 mA
